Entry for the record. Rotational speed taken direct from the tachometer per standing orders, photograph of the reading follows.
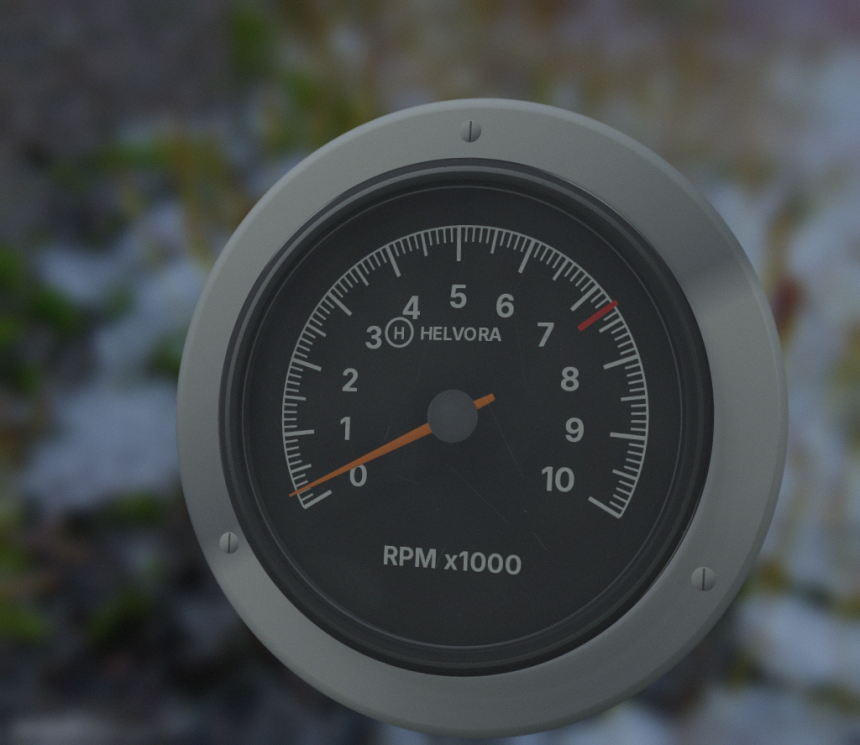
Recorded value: 200 rpm
